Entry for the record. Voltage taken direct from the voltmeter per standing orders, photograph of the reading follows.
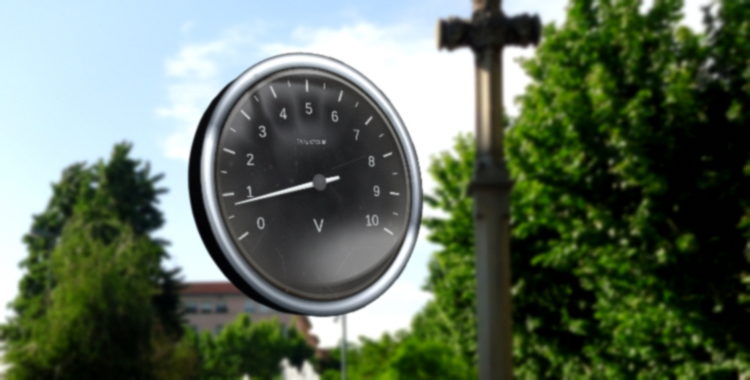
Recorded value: 0.75 V
